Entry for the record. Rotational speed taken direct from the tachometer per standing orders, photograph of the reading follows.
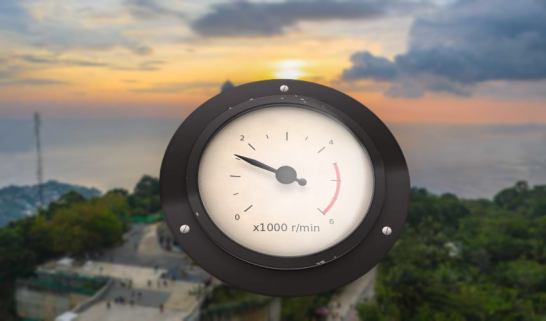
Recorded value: 1500 rpm
